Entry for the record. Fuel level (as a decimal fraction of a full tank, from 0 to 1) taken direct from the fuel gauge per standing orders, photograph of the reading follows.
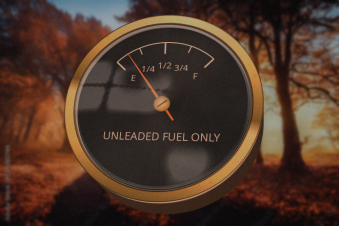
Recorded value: 0.125
